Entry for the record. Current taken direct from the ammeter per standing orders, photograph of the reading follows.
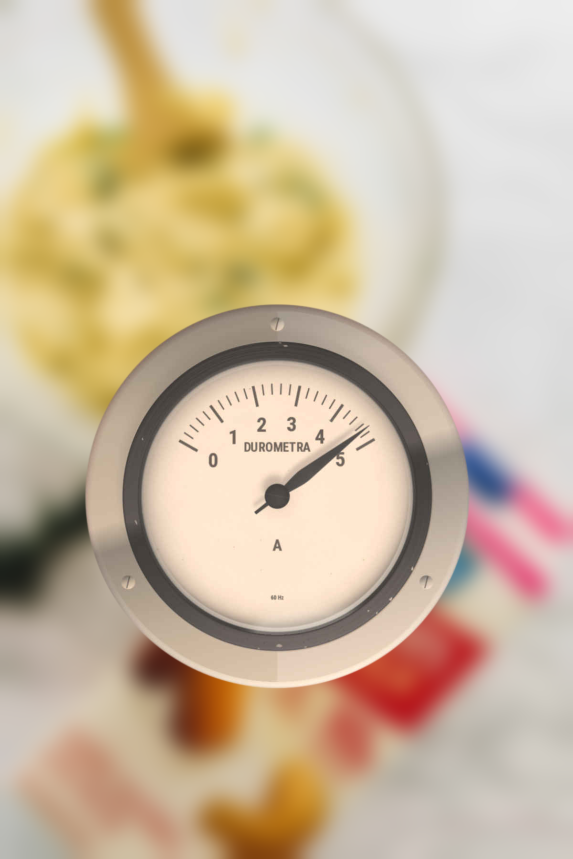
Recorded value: 4.7 A
